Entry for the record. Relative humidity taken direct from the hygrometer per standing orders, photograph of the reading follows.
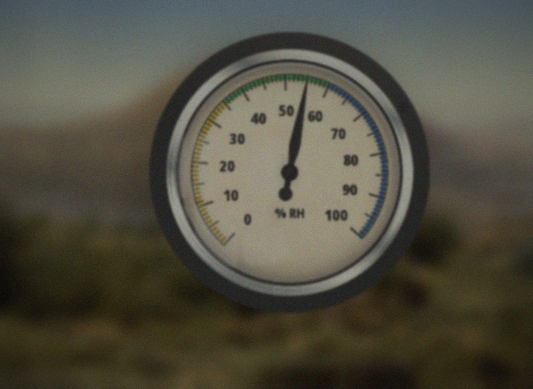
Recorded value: 55 %
